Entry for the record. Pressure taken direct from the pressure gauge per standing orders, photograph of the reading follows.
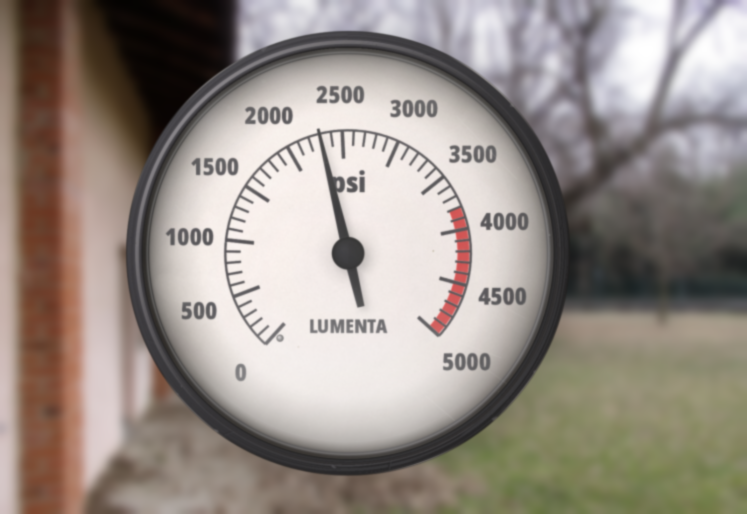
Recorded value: 2300 psi
